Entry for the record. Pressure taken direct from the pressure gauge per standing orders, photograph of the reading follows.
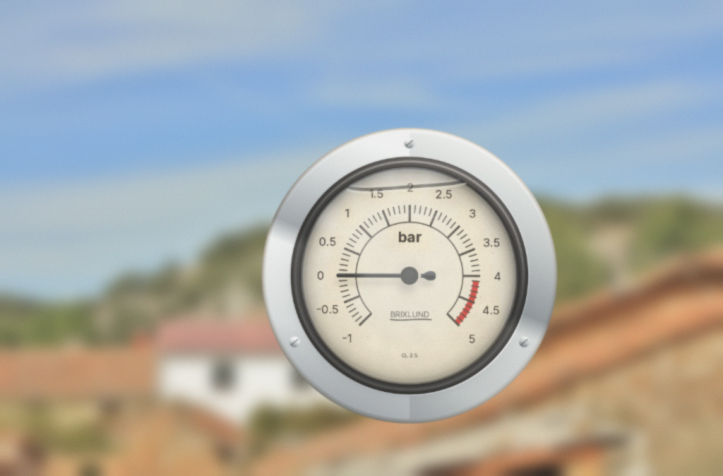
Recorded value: 0 bar
